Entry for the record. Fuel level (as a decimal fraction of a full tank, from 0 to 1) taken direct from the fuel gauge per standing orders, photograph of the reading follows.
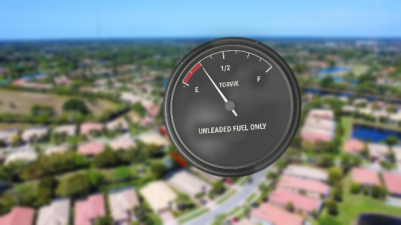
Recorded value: 0.25
